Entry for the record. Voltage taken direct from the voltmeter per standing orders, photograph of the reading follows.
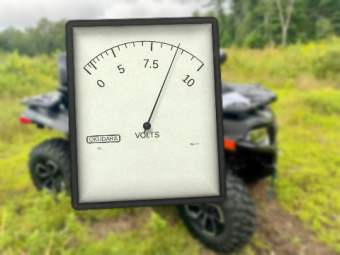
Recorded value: 8.75 V
